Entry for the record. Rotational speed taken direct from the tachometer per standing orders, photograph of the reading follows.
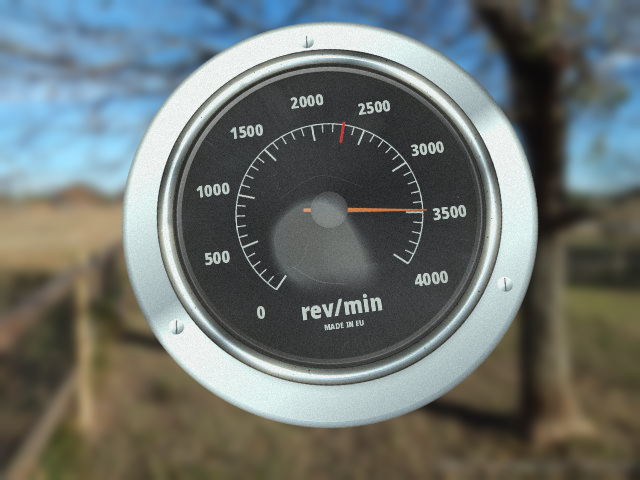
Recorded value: 3500 rpm
